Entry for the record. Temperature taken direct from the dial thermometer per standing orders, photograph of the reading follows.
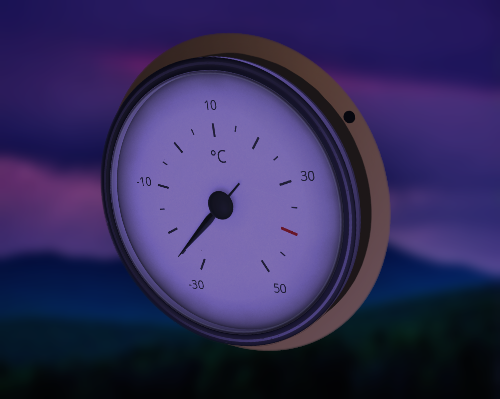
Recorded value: -25 °C
